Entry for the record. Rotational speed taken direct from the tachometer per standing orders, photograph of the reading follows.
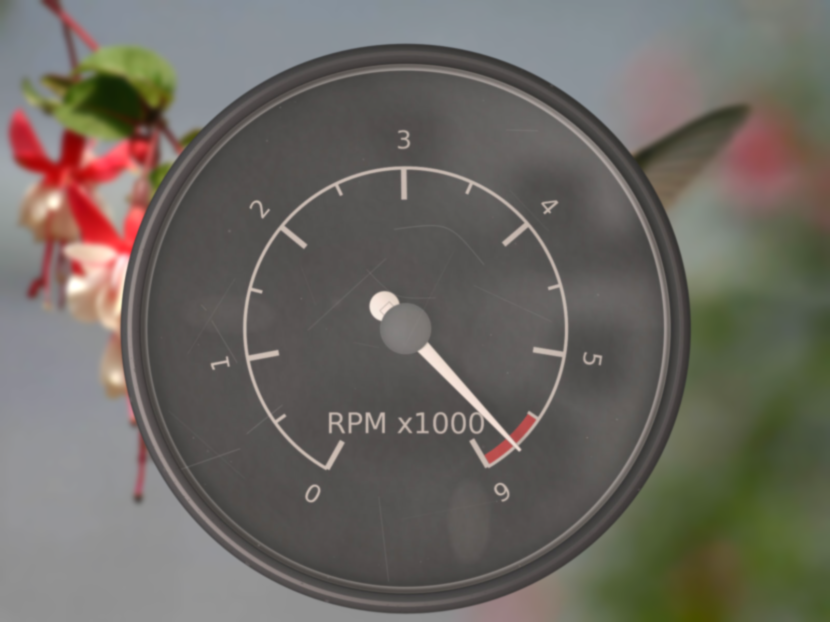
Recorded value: 5750 rpm
